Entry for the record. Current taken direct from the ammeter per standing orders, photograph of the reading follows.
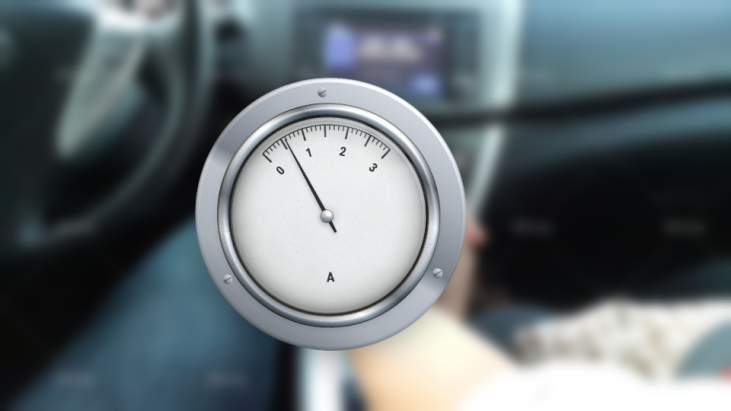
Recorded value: 0.6 A
